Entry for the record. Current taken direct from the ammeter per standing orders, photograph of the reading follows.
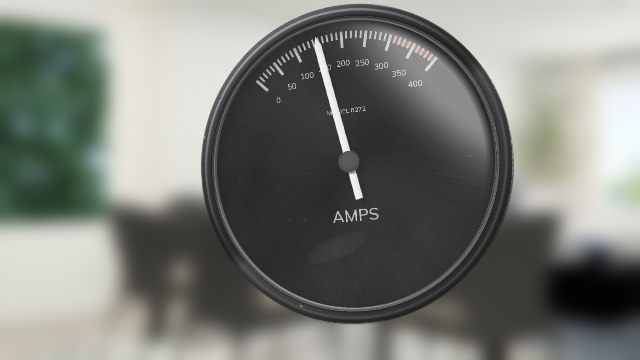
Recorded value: 150 A
